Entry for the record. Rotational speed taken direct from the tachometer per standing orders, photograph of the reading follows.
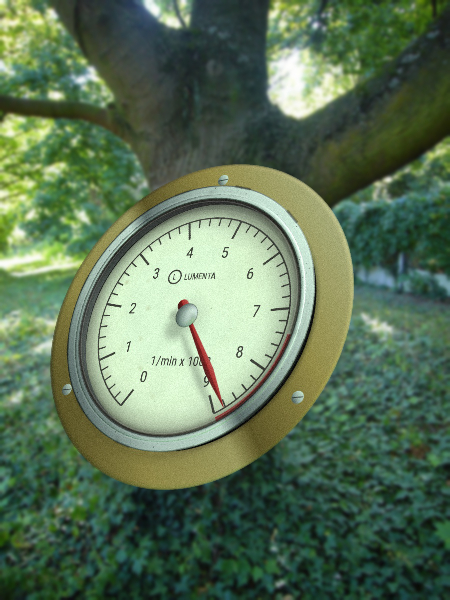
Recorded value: 8800 rpm
